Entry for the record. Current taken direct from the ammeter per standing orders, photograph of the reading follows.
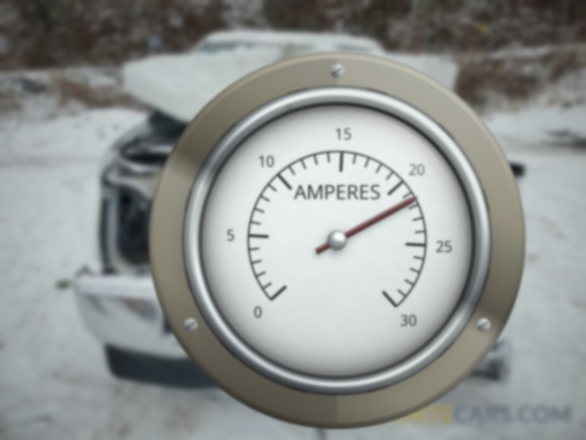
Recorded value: 21.5 A
